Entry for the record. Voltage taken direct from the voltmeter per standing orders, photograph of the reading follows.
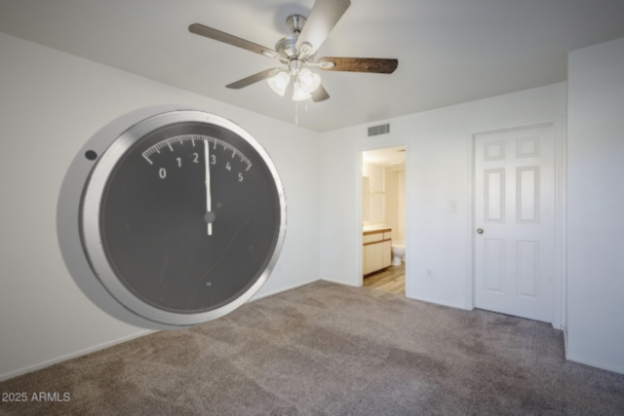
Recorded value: 2.5 V
